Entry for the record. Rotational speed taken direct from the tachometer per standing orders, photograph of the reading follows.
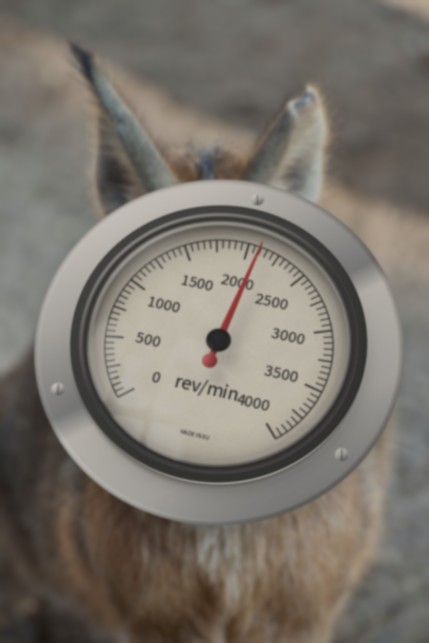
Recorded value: 2100 rpm
